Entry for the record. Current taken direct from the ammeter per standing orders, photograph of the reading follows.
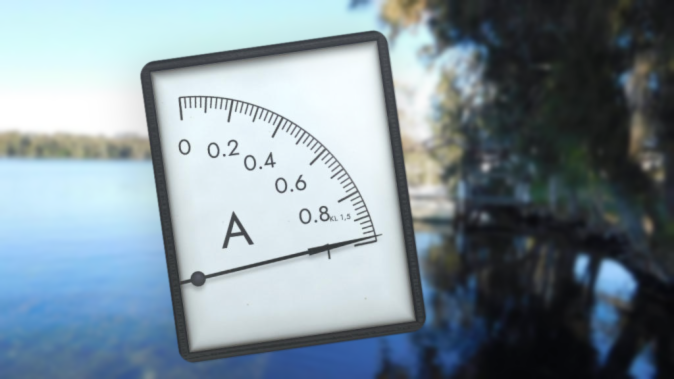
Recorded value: 0.98 A
